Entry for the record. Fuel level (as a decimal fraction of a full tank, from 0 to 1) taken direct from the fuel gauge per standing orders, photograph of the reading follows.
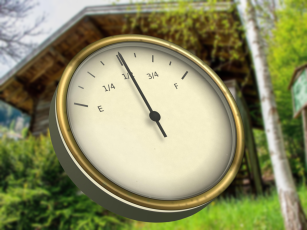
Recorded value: 0.5
